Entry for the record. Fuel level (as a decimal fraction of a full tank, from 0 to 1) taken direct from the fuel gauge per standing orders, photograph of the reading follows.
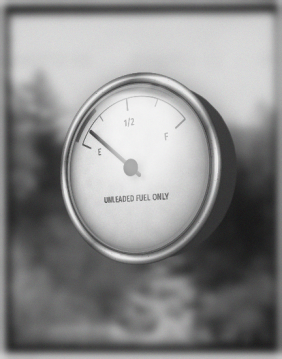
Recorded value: 0.125
